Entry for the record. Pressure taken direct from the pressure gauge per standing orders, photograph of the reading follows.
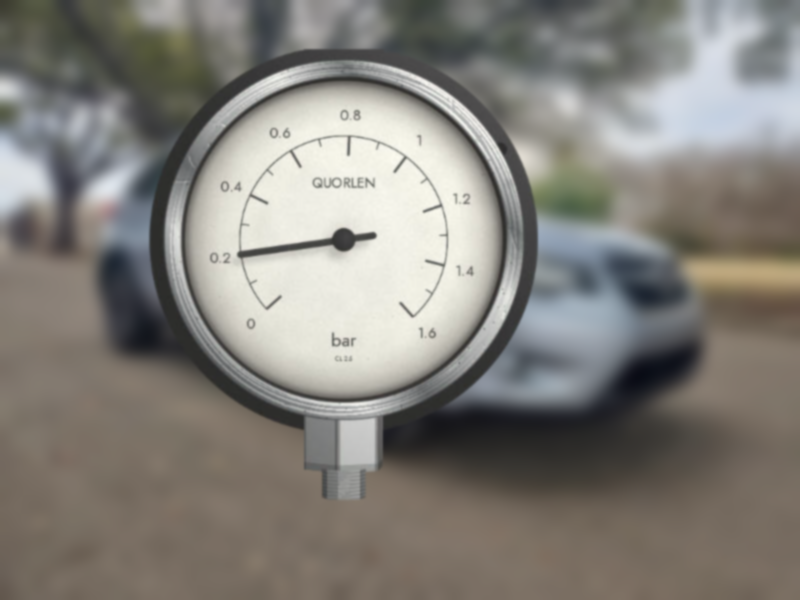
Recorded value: 0.2 bar
